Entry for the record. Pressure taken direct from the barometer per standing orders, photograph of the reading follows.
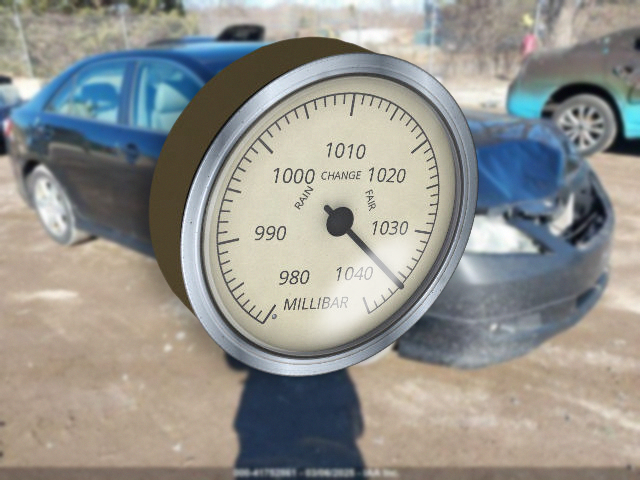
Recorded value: 1036 mbar
